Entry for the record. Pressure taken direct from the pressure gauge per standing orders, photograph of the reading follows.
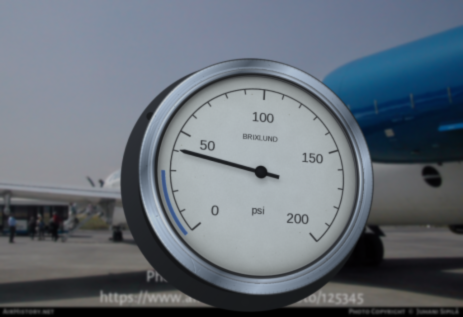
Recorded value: 40 psi
